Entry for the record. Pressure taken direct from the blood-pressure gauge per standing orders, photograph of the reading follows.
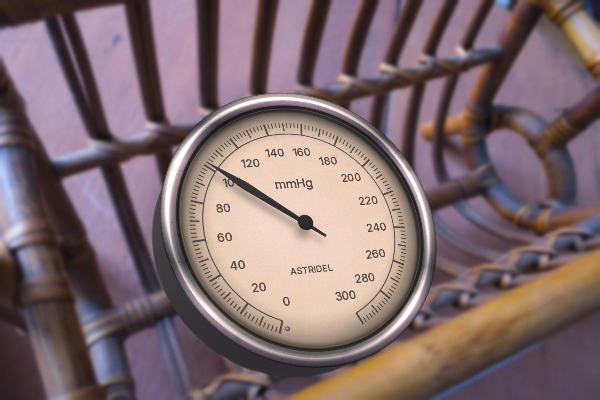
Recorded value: 100 mmHg
